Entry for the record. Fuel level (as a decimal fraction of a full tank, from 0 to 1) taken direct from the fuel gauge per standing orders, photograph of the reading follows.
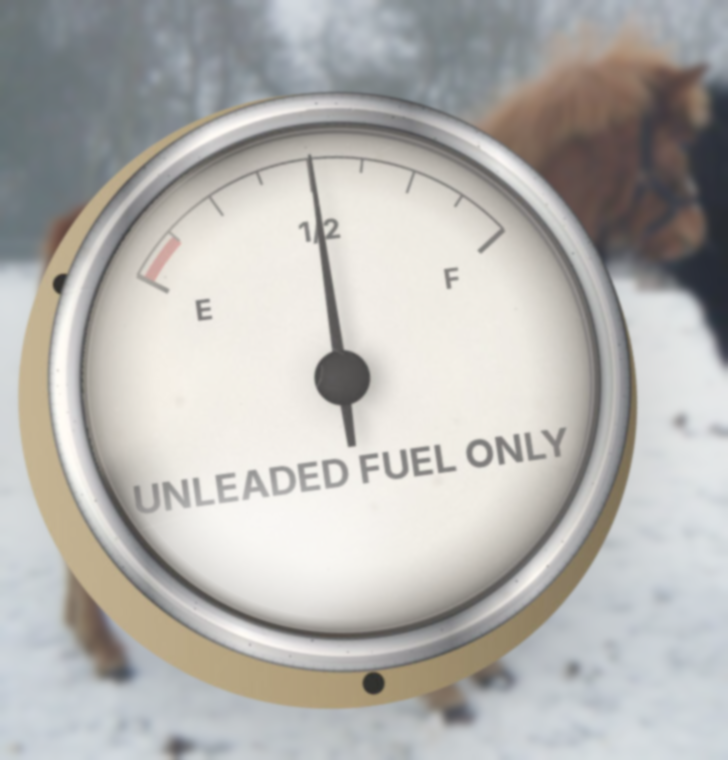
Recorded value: 0.5
